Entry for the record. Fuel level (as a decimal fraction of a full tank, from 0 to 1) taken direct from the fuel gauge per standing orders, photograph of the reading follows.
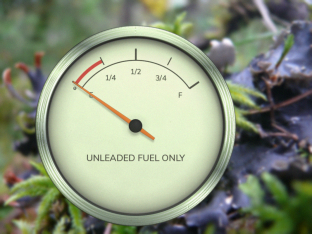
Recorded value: 0
